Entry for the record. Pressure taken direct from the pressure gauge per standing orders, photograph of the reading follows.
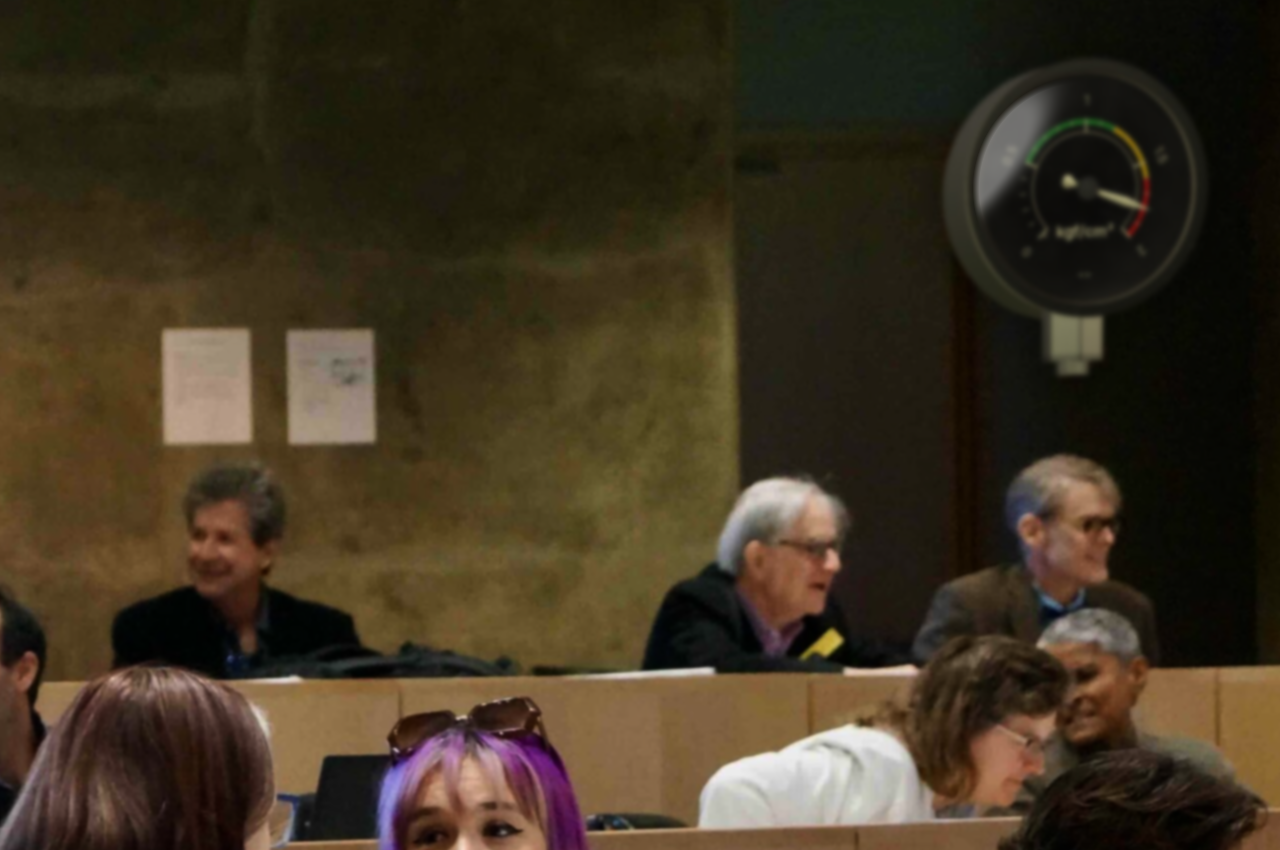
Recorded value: 1.8 kg/cm²
